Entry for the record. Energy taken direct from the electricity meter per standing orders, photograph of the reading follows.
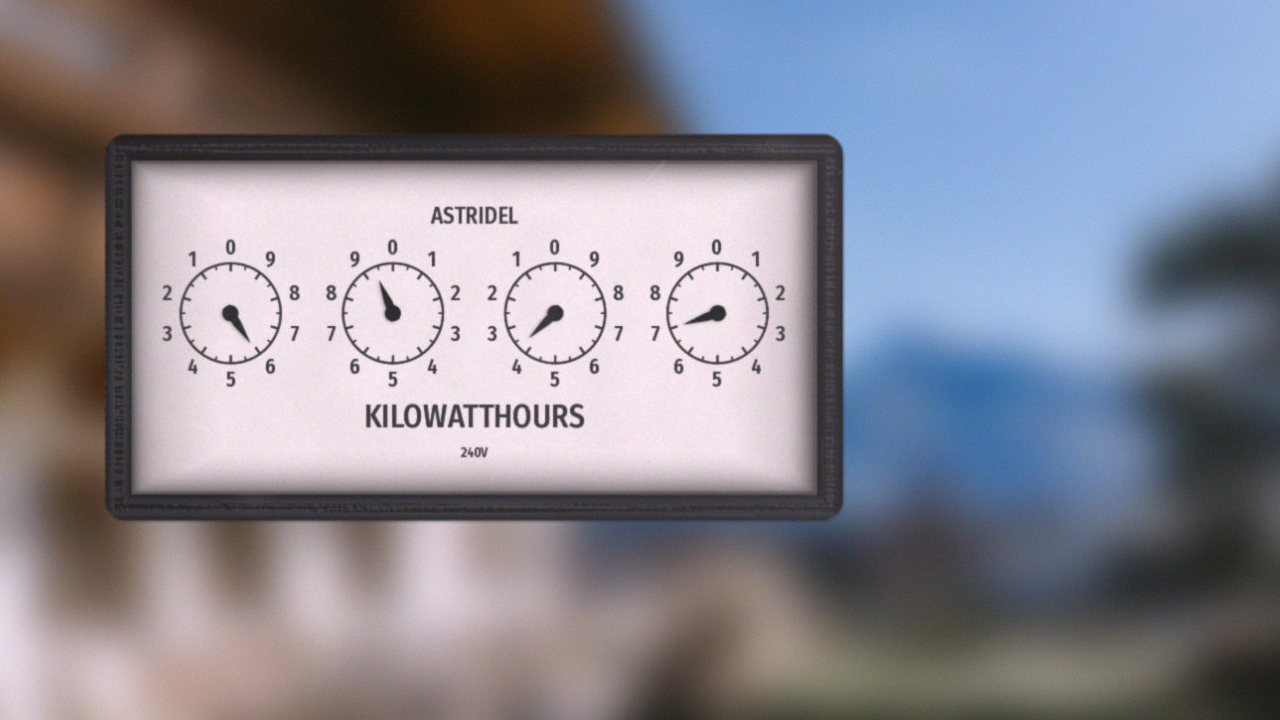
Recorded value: 5937 kWh
